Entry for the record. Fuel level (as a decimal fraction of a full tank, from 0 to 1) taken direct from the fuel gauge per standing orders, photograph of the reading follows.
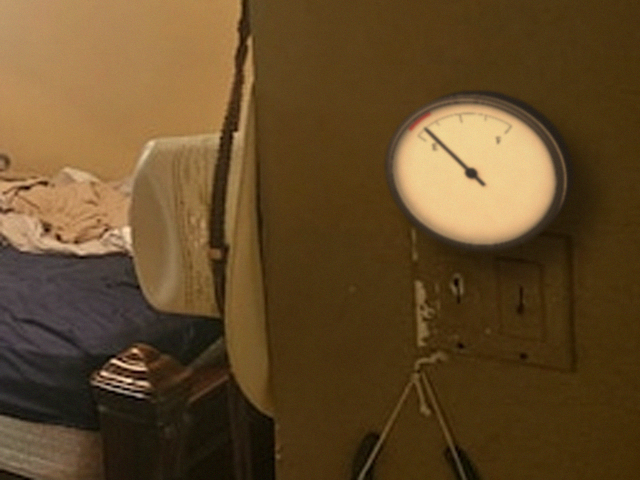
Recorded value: 0.125
